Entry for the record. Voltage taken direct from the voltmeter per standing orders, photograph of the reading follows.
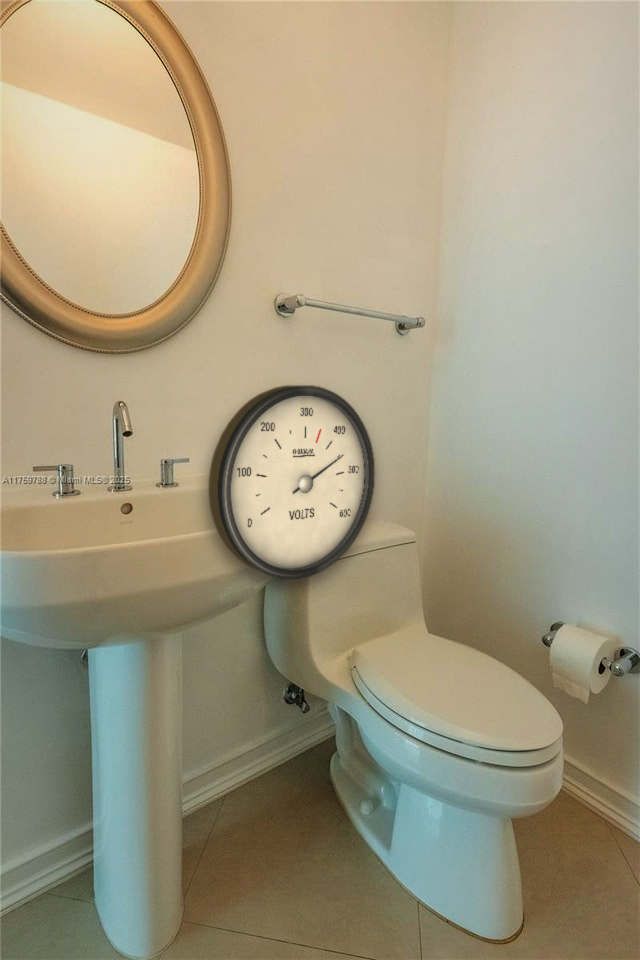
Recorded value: 450 V
